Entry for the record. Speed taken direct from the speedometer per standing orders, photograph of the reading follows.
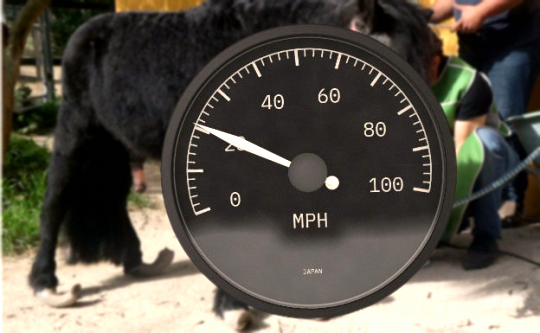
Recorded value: 21 mph
